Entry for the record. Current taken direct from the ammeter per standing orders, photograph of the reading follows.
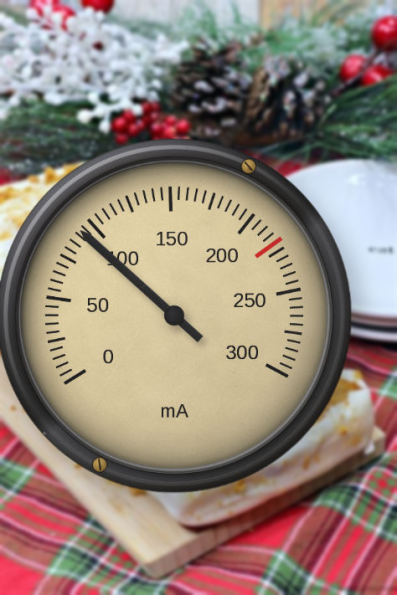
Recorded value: 92.5 mA
